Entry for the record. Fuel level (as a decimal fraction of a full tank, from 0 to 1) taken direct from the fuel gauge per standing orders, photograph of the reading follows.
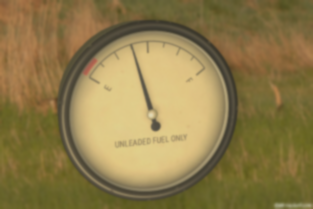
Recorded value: 0.375
